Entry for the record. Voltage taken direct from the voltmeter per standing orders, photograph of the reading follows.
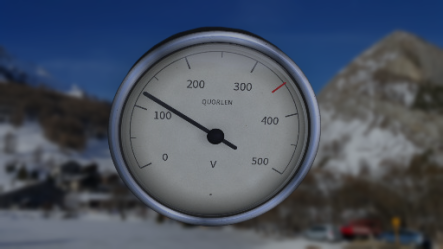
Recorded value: 125 V
